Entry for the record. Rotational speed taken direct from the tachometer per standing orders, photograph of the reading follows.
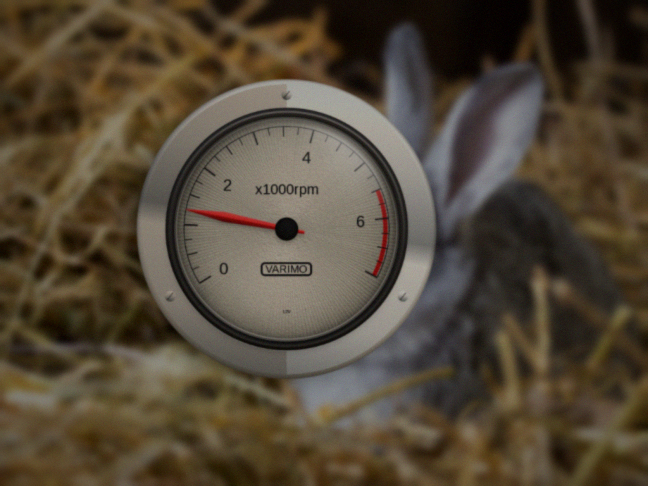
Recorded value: 1250 rpm
